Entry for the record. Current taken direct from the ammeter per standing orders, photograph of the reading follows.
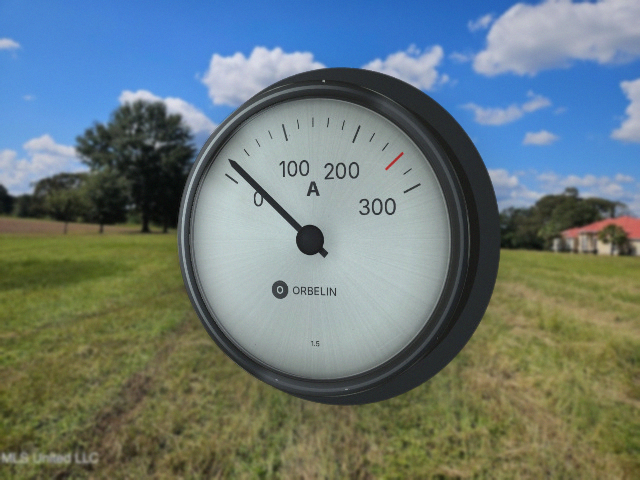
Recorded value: 20 A
